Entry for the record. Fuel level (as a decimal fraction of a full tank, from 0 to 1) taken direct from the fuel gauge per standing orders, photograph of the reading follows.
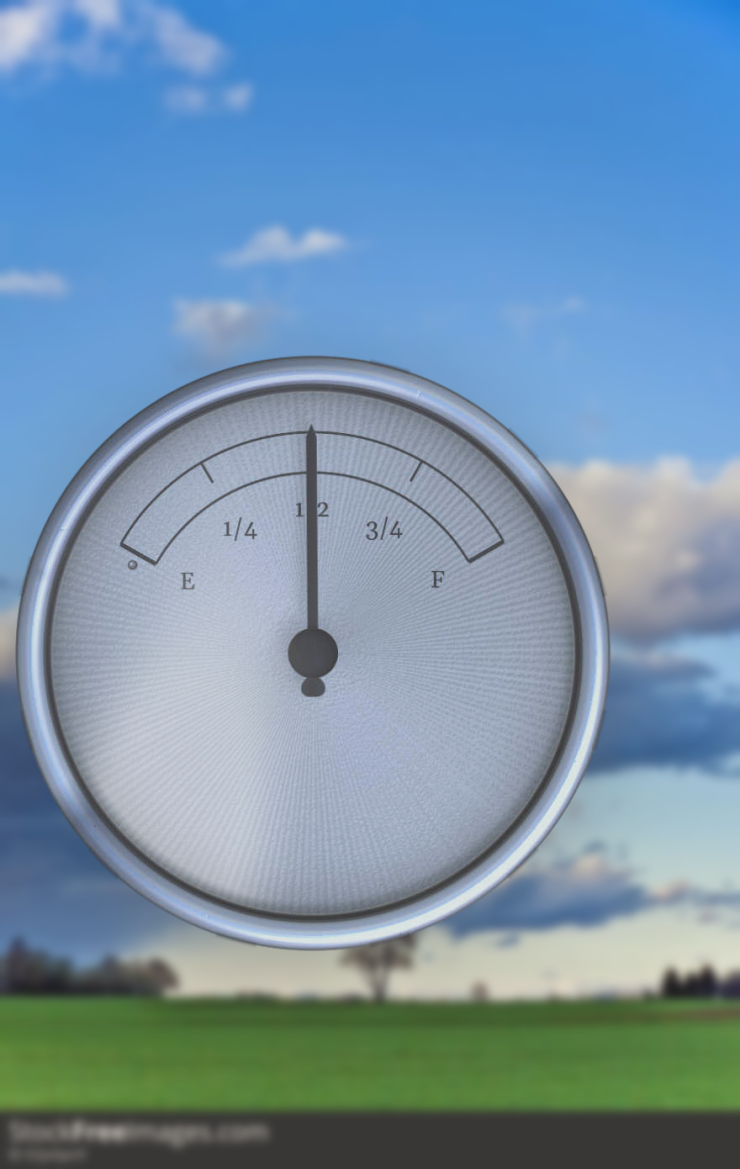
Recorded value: 0.5
